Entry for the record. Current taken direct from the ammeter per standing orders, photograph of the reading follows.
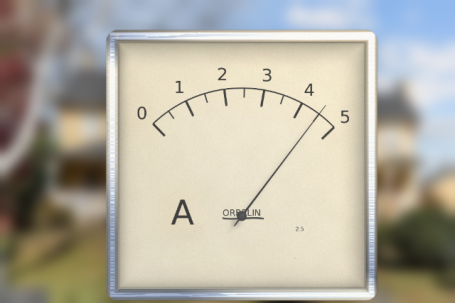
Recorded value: 4.5 A
